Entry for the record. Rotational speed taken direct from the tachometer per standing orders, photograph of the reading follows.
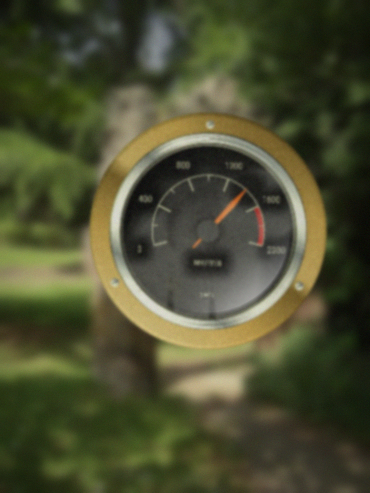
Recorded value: 1400 rpm
